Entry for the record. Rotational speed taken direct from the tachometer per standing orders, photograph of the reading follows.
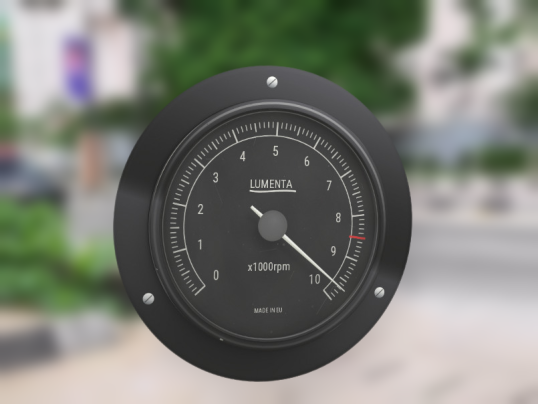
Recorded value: 9700 rpm
